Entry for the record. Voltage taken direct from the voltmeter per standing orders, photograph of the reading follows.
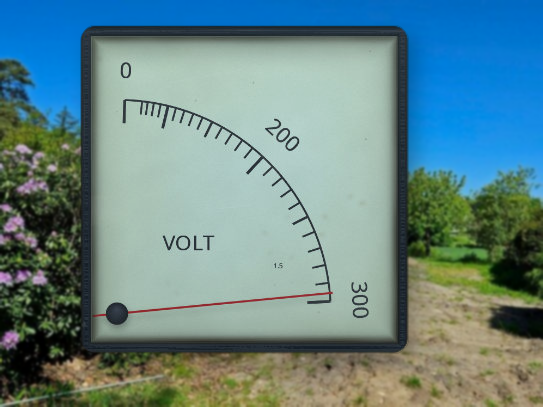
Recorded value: 295 V
